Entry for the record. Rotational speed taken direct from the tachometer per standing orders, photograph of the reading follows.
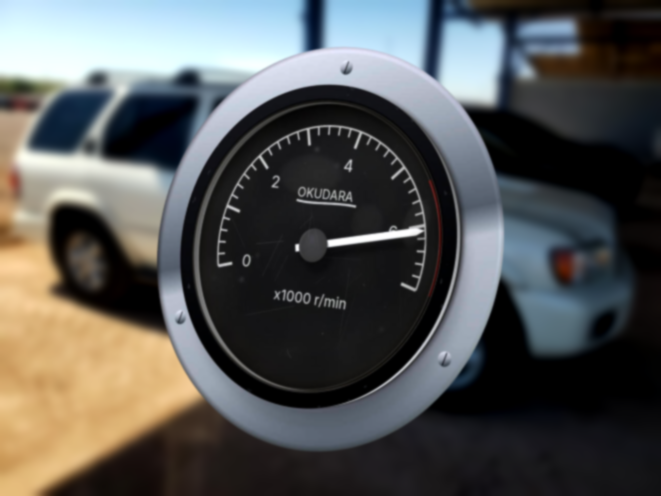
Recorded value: 6100 rpm
